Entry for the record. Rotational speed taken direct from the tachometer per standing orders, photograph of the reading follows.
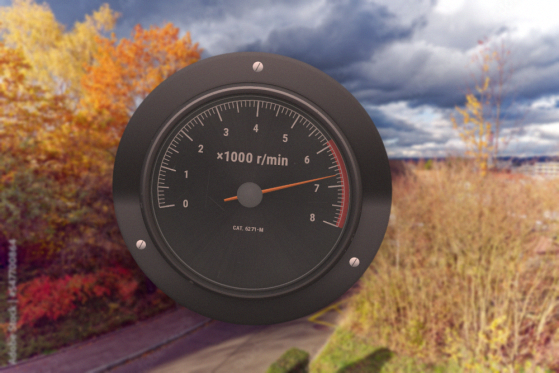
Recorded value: 6700 rpm
